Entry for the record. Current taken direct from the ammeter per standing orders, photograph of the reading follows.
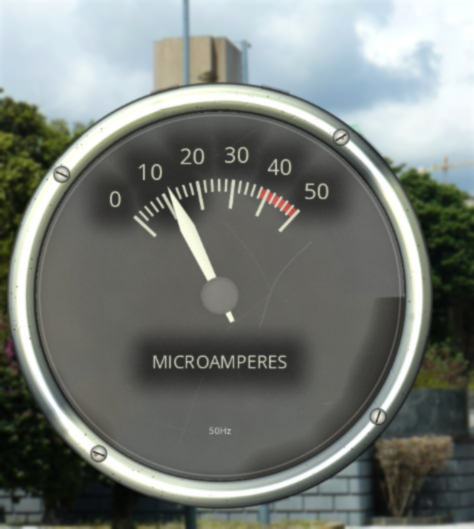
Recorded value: 12 µA
